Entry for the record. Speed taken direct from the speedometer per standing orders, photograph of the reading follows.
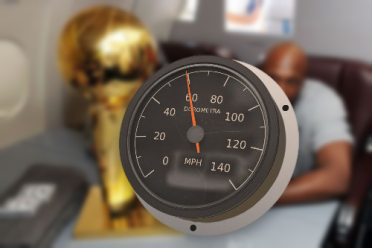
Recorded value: 60 mph
